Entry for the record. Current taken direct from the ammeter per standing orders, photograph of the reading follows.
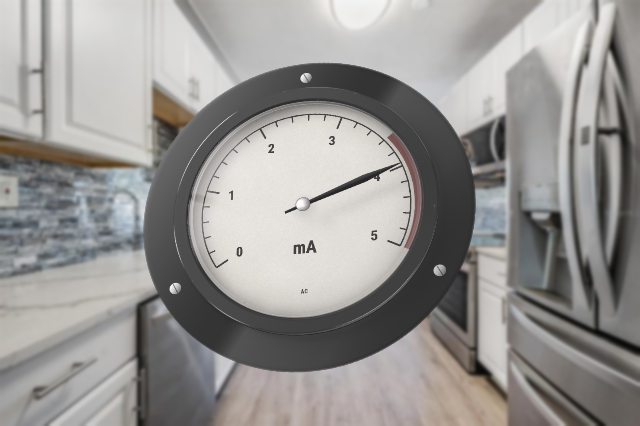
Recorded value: 4 mA
